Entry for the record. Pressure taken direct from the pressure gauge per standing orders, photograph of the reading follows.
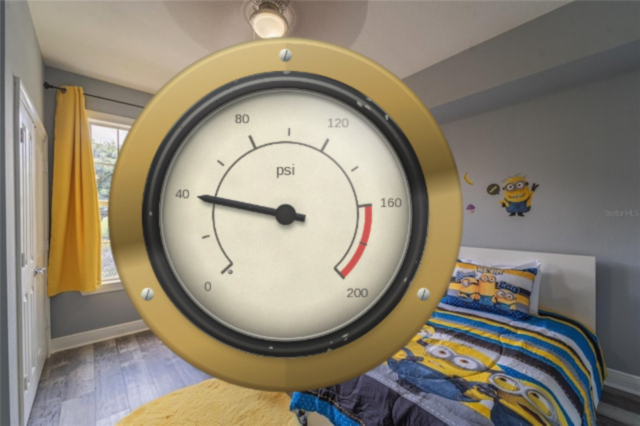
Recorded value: 40 psi
